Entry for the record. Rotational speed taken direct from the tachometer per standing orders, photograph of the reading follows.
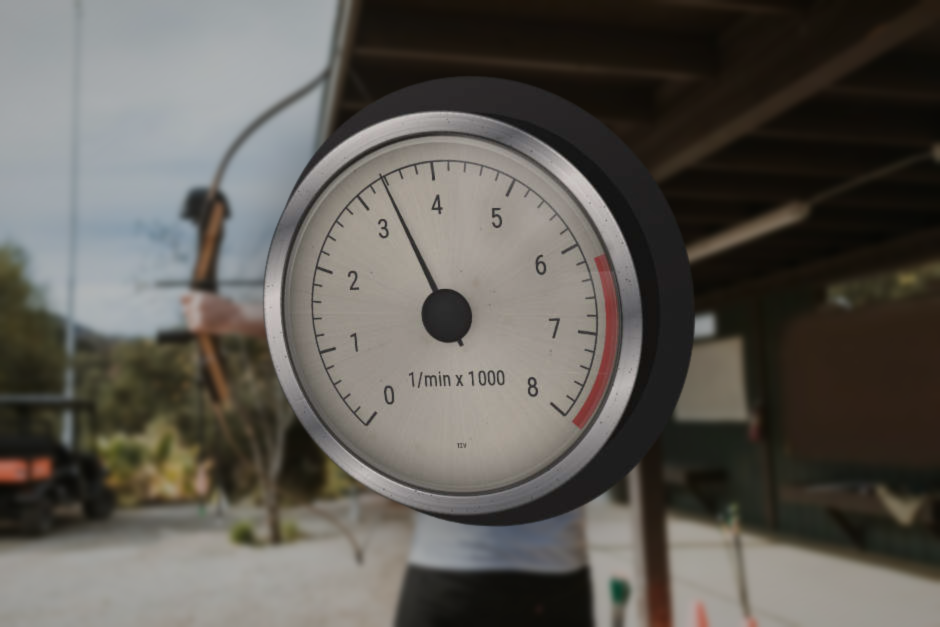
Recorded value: 3400 rpm
